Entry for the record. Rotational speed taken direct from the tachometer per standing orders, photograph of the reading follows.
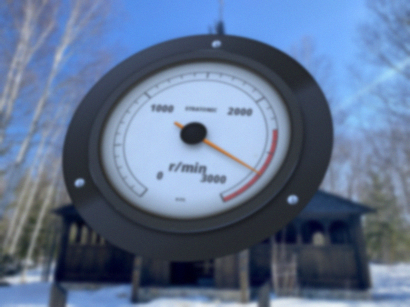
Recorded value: 2700 rpm
